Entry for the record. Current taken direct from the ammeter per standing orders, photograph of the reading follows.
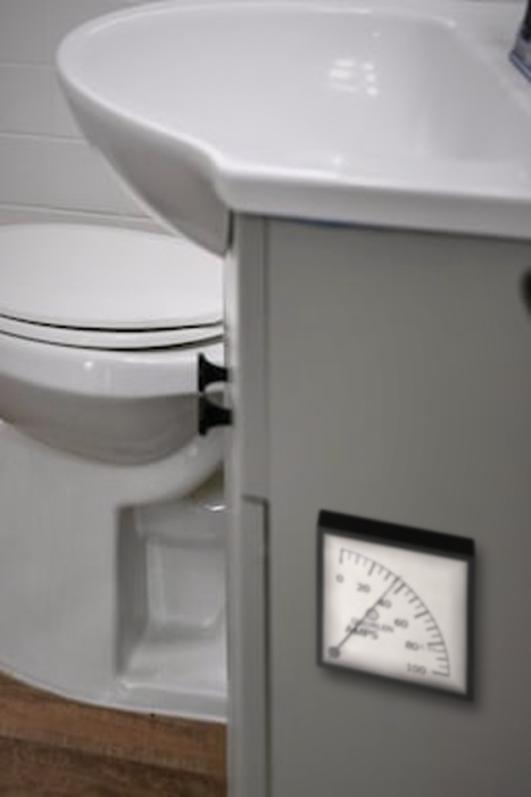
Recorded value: 35 A
